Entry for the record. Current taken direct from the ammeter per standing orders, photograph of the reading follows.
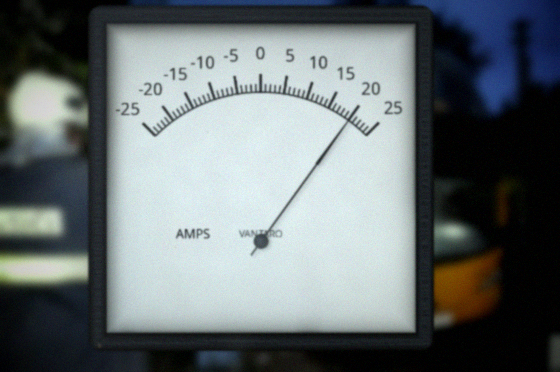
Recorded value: 20 A
